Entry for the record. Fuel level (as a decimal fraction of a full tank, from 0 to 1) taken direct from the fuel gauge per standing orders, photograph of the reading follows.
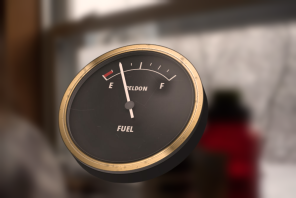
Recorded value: 0.25
